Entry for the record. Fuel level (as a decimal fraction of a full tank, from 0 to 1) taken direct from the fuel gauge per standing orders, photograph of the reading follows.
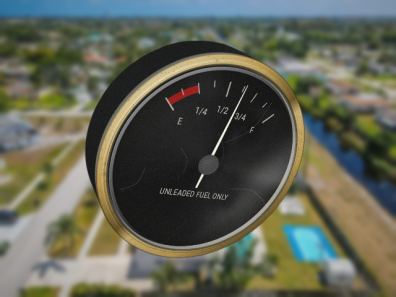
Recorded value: 0.625
